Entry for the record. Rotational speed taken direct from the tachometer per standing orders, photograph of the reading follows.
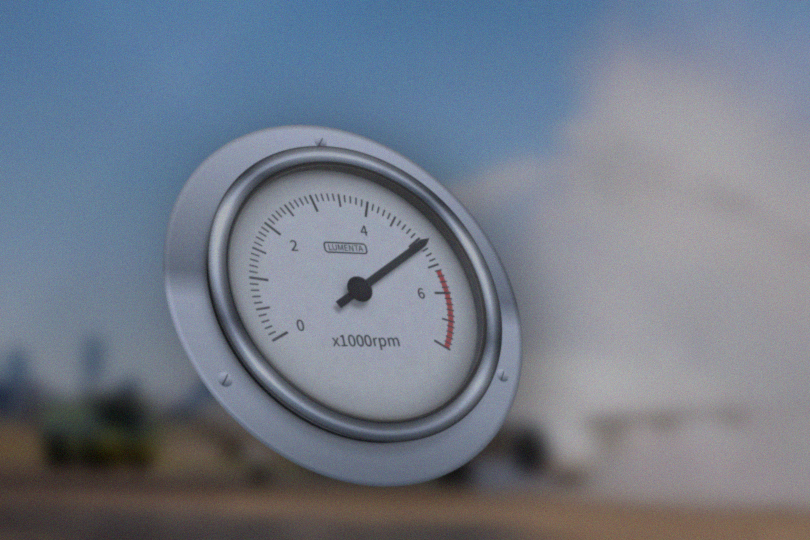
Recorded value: 5100 rpm
